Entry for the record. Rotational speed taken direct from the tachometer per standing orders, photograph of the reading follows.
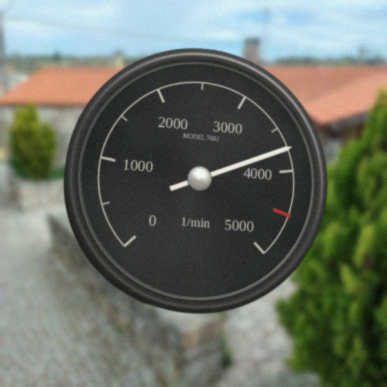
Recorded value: 3750 rpm
